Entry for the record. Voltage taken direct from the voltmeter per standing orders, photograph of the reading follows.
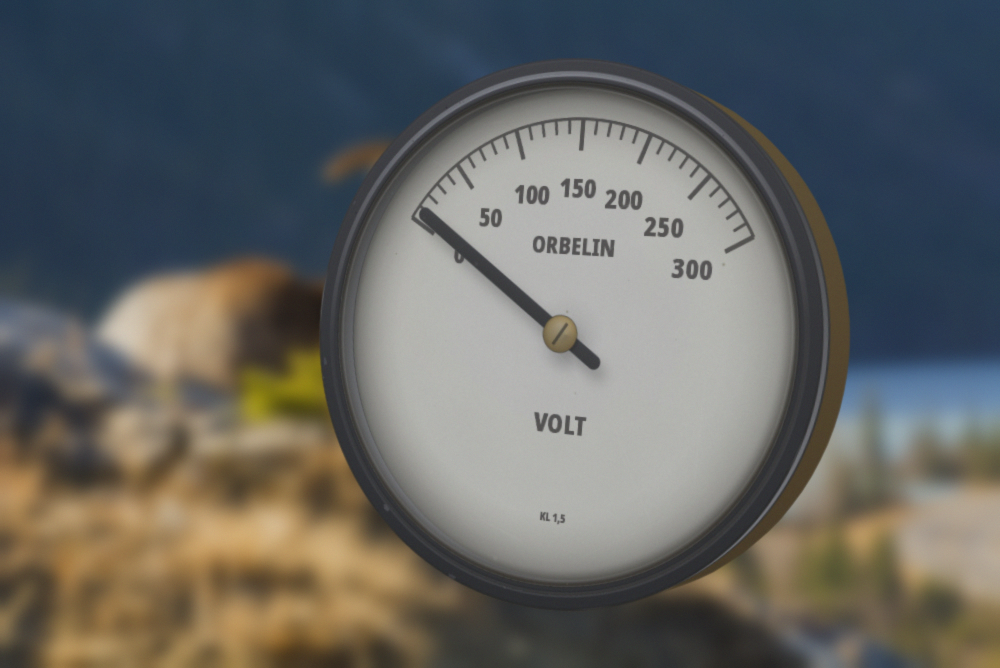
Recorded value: 10 V
